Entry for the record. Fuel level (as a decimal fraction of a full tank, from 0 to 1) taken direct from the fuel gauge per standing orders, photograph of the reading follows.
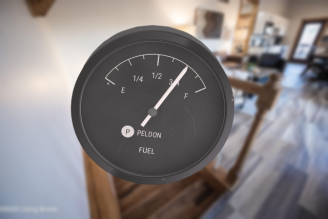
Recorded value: 0.75
